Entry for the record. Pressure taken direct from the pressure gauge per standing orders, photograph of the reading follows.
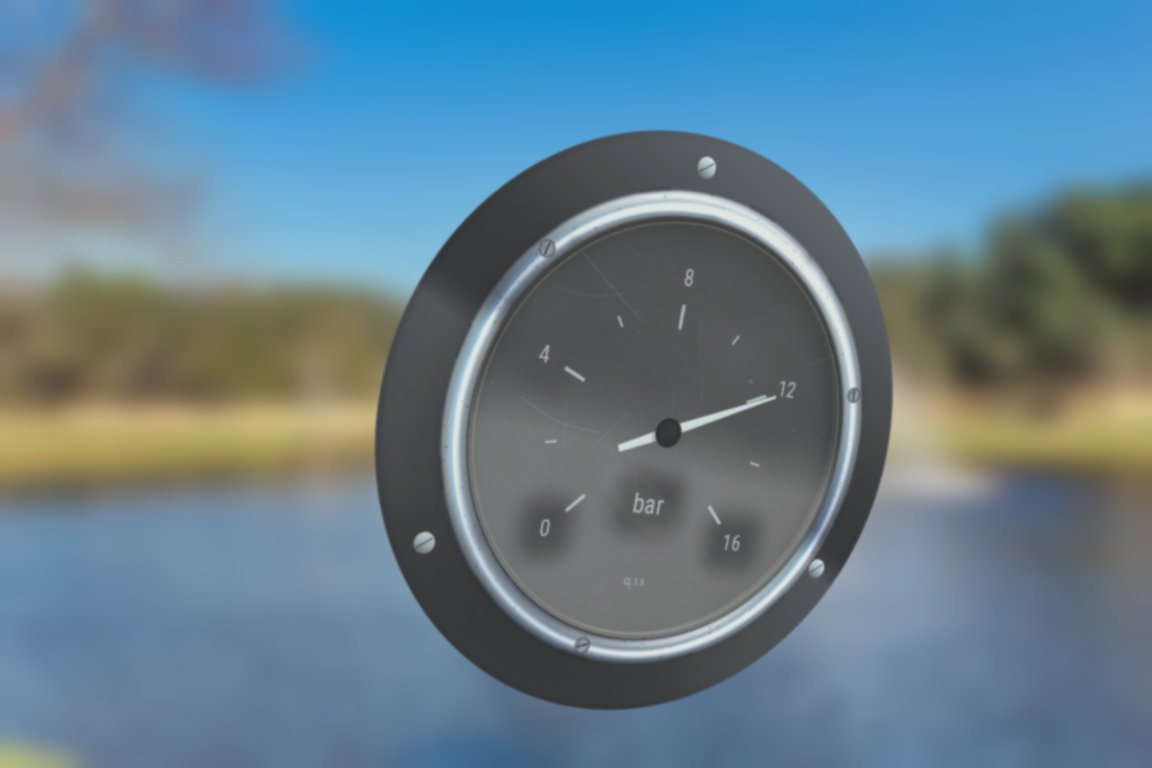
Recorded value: 12 bar
